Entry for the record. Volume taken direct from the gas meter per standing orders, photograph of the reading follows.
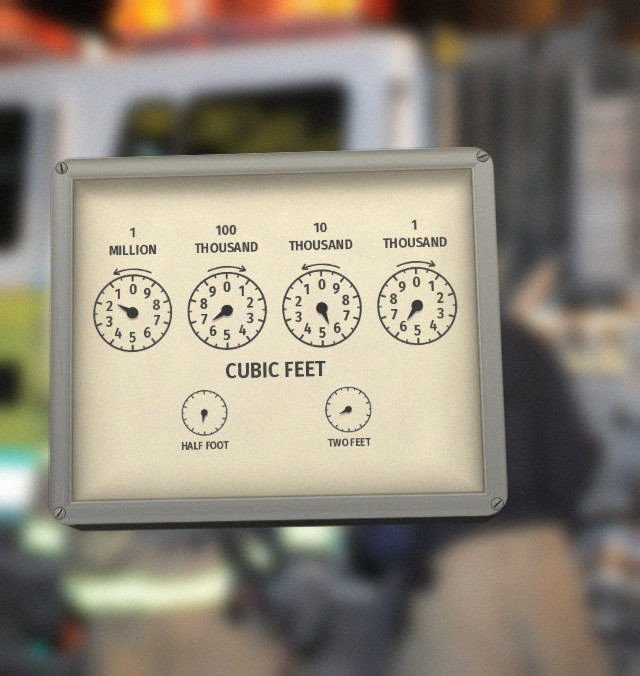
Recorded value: 165600 ft³
